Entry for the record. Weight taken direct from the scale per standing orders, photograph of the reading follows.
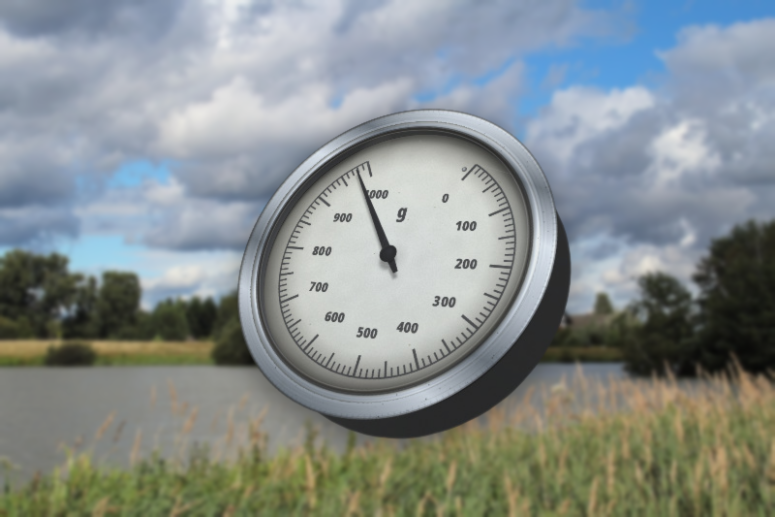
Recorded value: 980 g
